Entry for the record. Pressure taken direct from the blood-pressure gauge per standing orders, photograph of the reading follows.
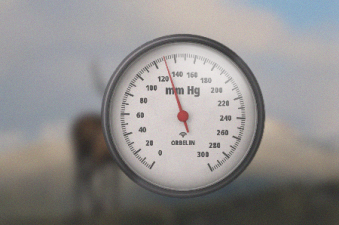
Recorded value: 130 mmHg
